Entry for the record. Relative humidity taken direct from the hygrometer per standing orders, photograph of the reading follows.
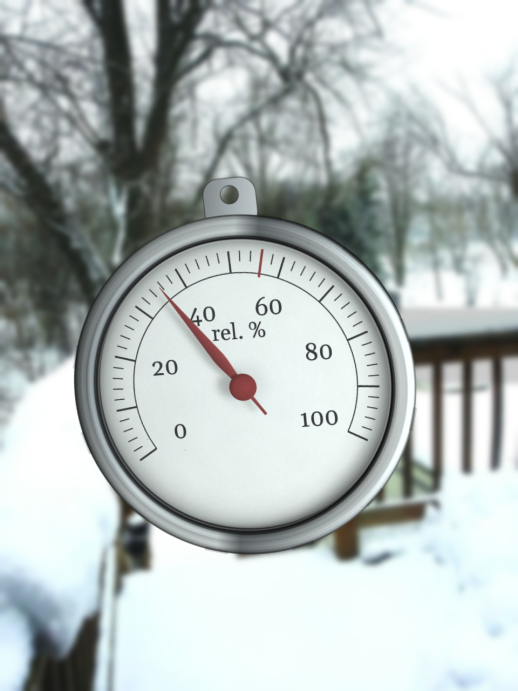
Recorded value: 36 %
